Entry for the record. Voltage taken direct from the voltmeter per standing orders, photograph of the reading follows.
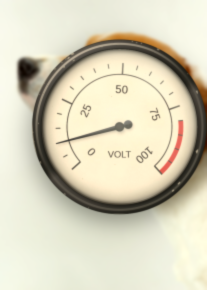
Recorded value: 10 V
